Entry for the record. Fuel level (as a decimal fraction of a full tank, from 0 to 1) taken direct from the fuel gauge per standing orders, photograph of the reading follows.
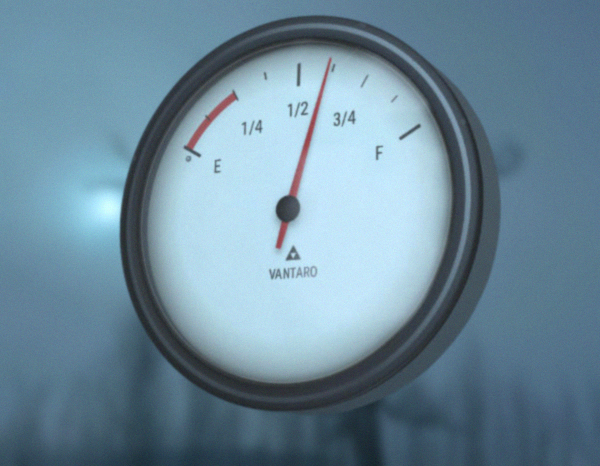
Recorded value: 0.625
